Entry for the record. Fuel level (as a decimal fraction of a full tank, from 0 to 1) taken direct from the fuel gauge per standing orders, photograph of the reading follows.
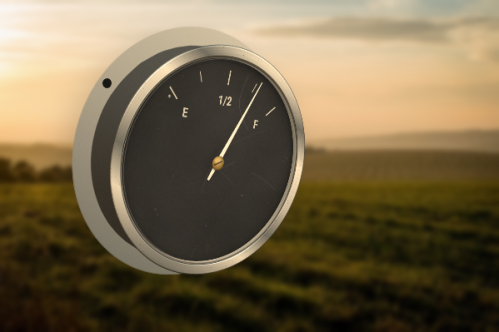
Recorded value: 0.75
